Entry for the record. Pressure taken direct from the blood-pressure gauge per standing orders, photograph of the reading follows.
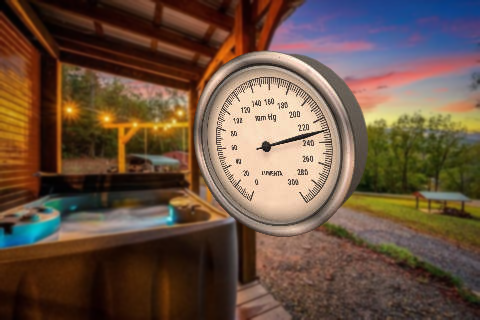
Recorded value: 230 mmHg
